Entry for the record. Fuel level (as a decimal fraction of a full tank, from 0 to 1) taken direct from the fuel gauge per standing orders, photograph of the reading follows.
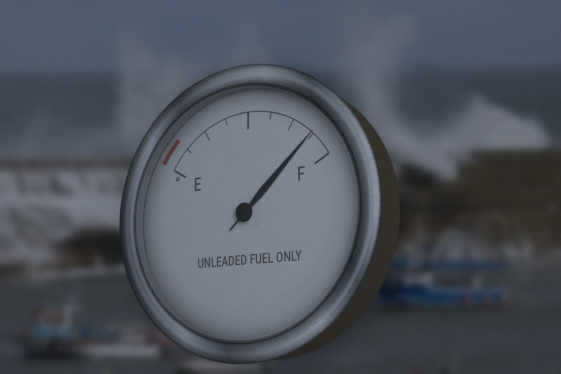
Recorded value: 0.875
